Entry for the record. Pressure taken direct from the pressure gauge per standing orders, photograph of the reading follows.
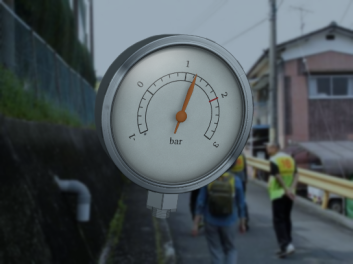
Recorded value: 1.2 bar
